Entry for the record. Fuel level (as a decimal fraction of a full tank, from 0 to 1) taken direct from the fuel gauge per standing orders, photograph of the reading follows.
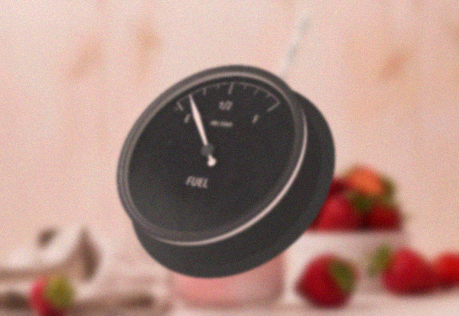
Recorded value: 0.125
